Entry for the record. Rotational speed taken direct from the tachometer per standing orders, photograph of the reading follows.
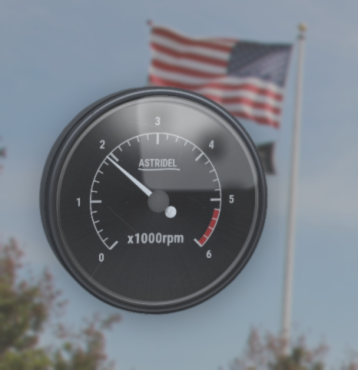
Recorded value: 1900 rpm
